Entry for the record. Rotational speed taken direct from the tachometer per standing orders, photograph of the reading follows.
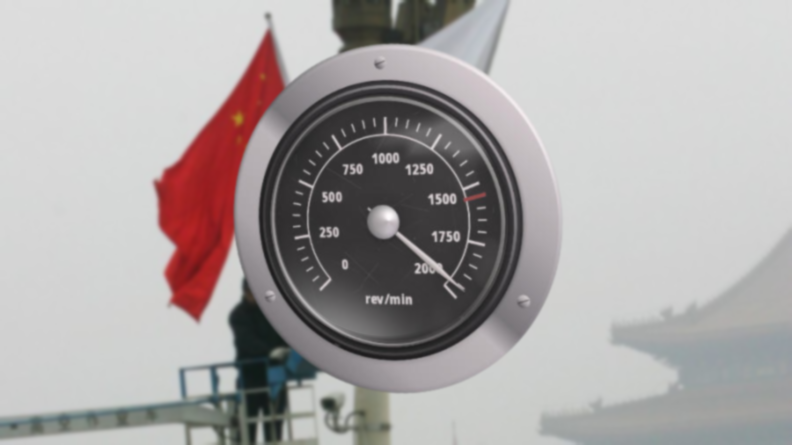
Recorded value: 1950 rpm
